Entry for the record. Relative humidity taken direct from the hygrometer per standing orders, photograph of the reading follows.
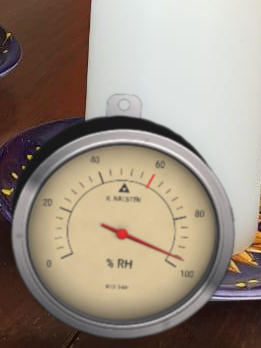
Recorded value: 96 %
